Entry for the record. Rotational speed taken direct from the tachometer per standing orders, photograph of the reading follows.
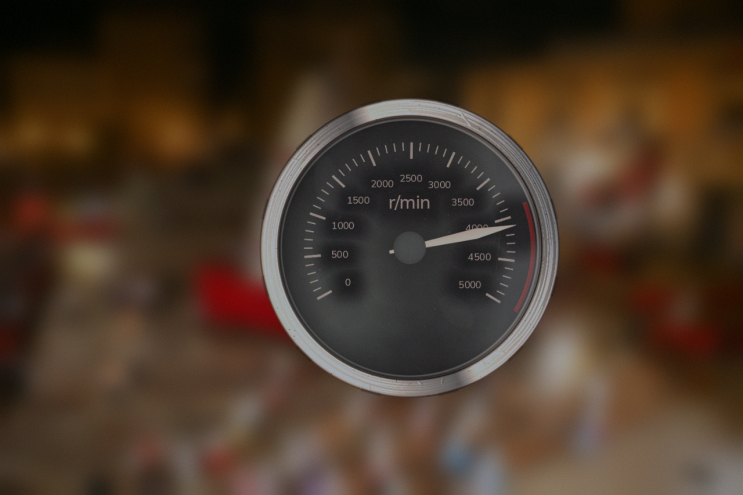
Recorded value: 4100 rpm
